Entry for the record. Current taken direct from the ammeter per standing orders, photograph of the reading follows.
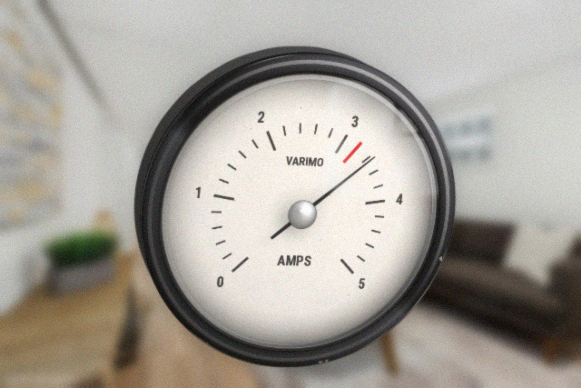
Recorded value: 3.4 A
